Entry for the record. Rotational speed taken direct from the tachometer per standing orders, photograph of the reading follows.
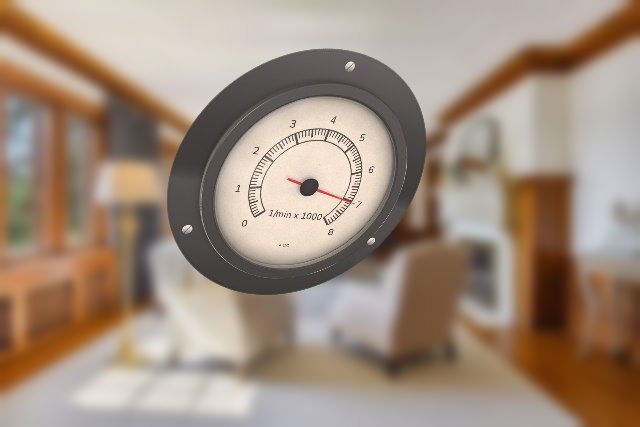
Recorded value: 7000 rpm
